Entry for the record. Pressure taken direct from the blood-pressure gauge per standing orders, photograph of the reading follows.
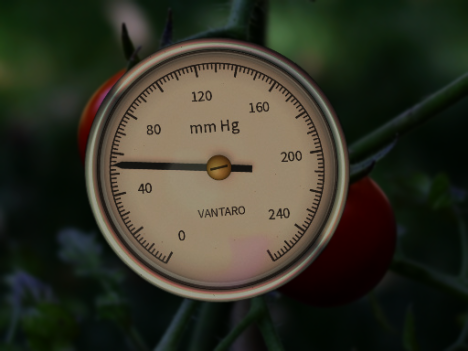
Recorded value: 54 mmHg
